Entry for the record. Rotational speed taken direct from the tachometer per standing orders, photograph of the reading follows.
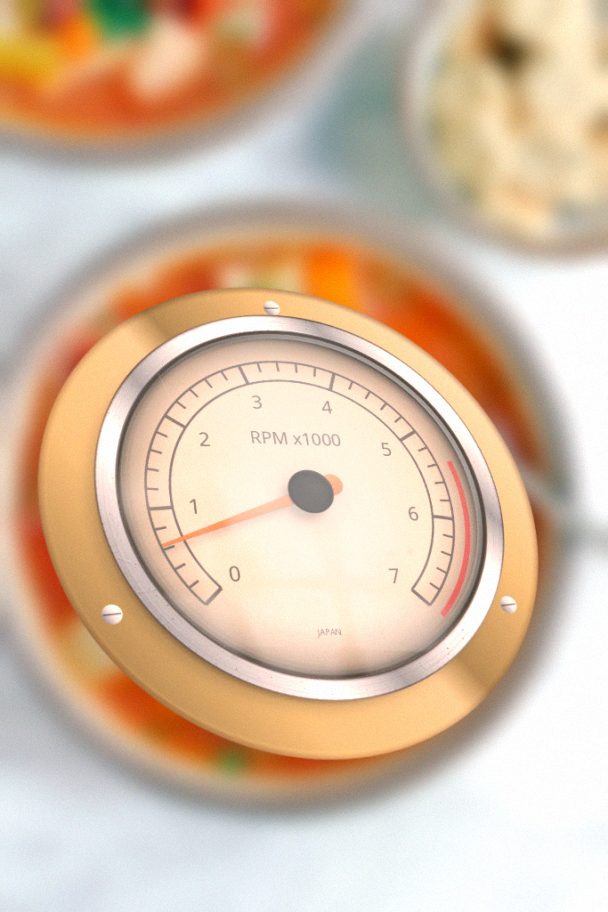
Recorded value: 600 rpm
